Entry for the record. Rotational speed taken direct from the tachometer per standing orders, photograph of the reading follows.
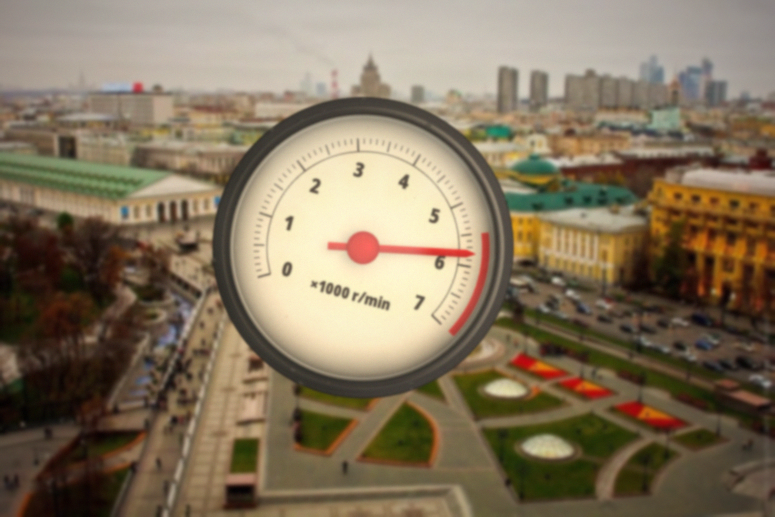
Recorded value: 5800 rpm
